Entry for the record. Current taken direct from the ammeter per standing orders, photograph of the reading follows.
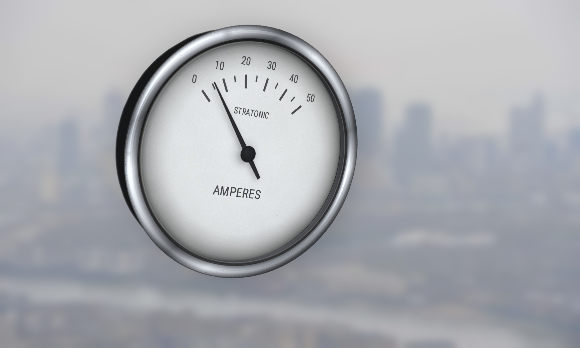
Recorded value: 5 A
